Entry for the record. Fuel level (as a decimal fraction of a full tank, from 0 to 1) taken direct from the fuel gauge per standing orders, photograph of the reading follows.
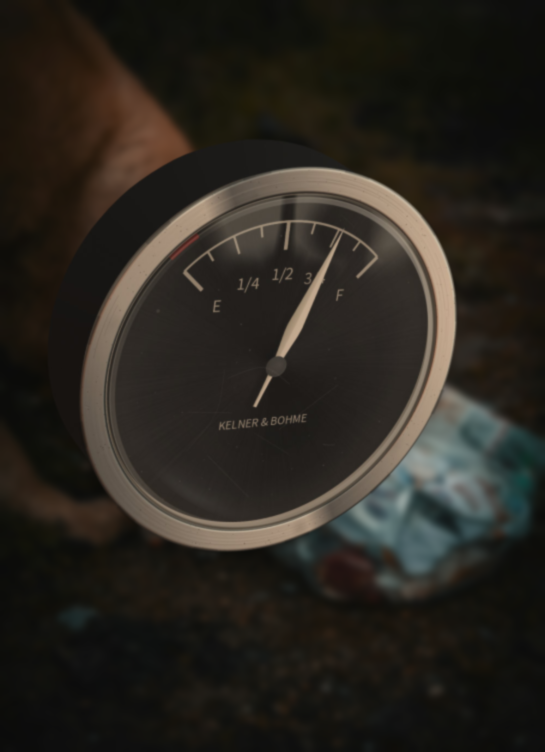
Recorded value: 0.75
